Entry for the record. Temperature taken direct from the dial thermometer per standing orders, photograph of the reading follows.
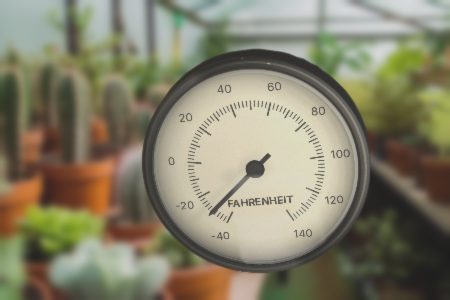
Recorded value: -30 °F
